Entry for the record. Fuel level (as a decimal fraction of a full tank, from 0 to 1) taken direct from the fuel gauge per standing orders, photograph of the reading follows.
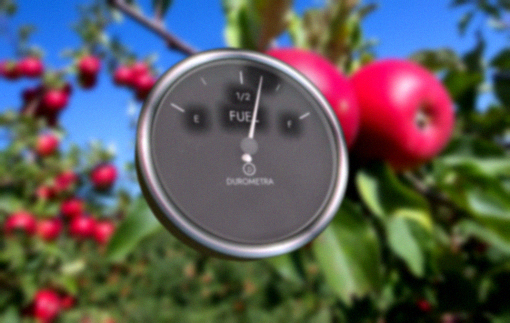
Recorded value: 0.625
